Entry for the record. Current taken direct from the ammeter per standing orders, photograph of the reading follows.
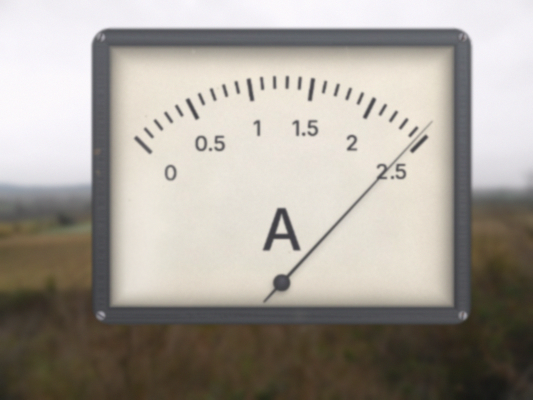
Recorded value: 2.45 A
